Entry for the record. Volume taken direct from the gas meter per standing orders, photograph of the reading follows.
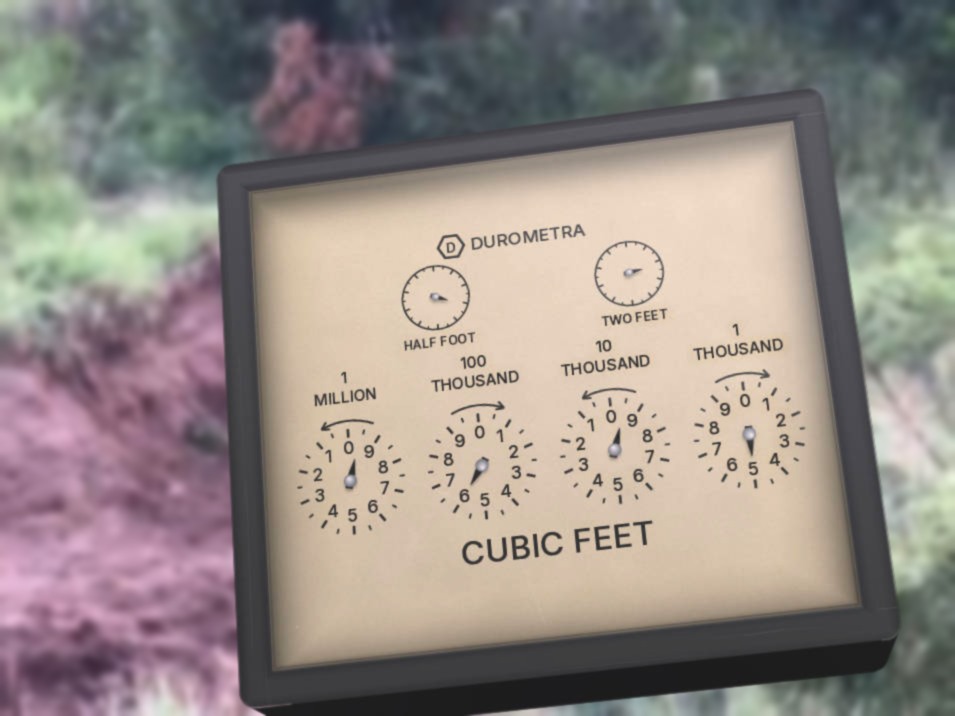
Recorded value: 959500 ft³
